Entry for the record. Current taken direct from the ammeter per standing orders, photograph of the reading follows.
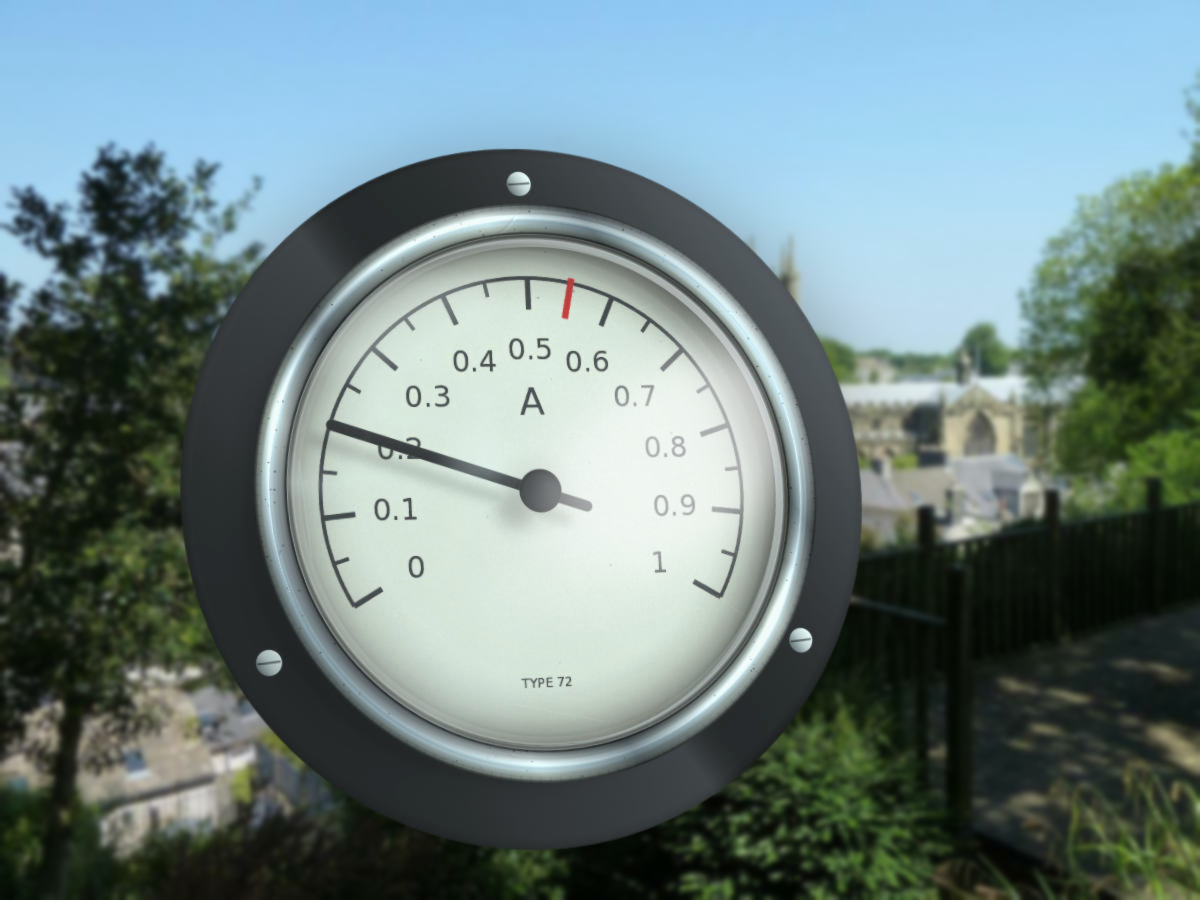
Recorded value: 0.2 A
